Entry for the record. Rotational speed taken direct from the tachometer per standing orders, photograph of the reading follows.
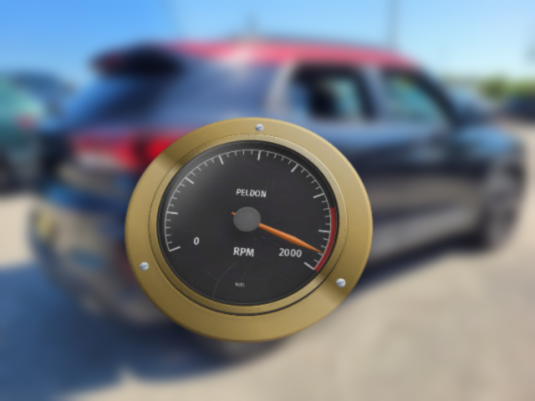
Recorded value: 1900 rpm
